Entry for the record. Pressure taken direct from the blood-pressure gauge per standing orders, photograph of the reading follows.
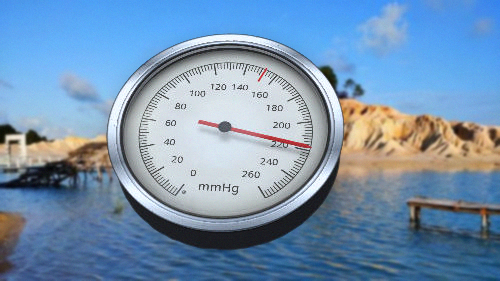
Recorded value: 220 mmHg
